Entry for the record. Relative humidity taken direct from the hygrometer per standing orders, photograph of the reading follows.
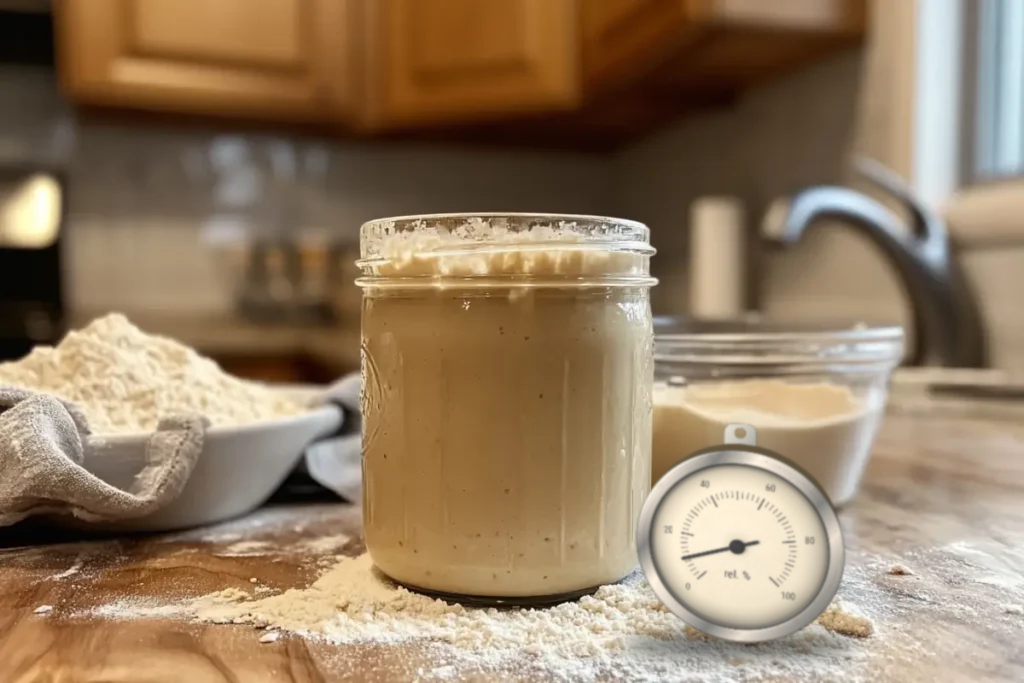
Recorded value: 10 %
